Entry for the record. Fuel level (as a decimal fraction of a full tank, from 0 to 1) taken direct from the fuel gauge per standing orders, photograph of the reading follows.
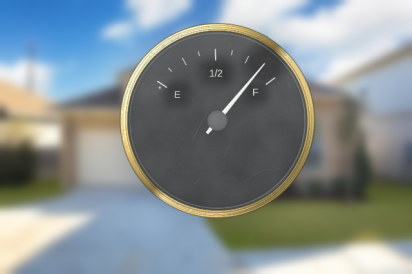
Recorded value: 0.875
